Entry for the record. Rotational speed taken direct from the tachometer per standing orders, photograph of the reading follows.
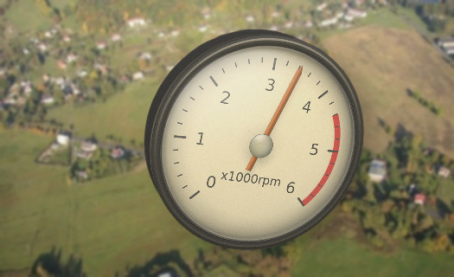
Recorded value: 3400 rpm
